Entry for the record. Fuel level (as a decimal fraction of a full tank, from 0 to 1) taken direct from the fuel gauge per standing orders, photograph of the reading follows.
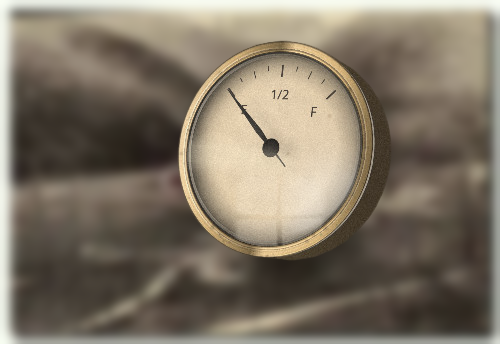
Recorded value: 0
